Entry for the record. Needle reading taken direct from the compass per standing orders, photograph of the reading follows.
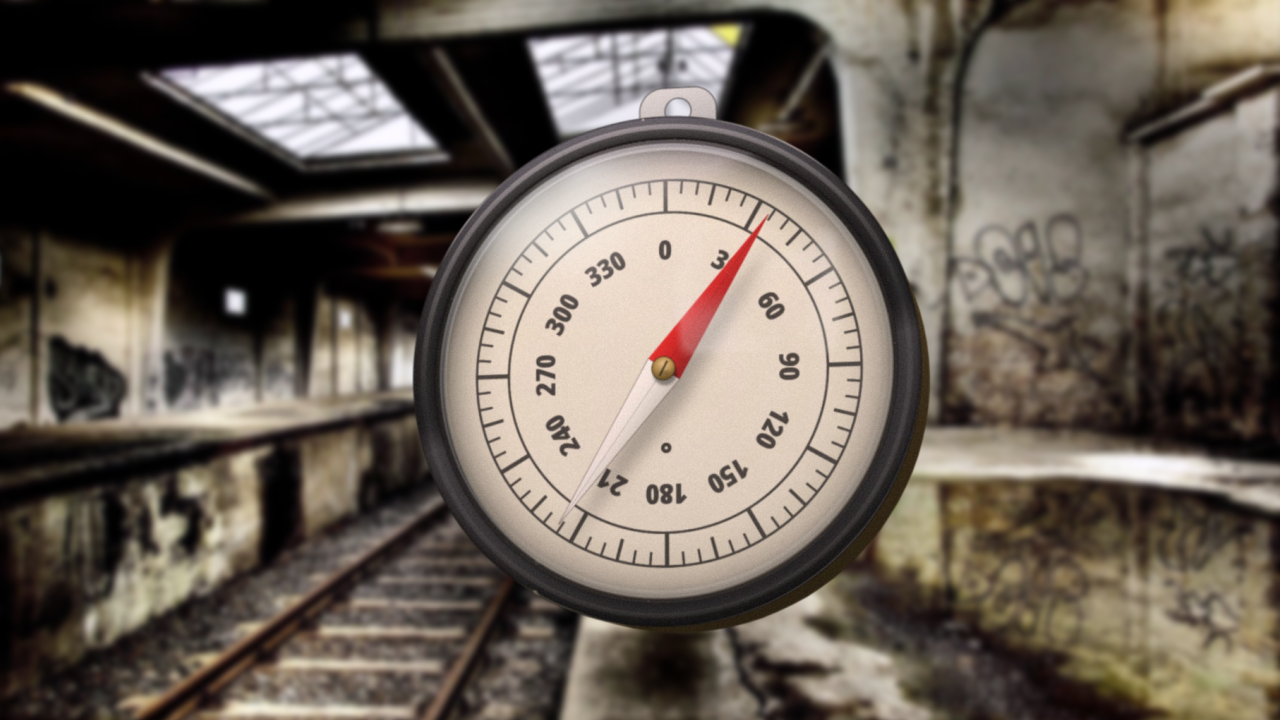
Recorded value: 35 °
